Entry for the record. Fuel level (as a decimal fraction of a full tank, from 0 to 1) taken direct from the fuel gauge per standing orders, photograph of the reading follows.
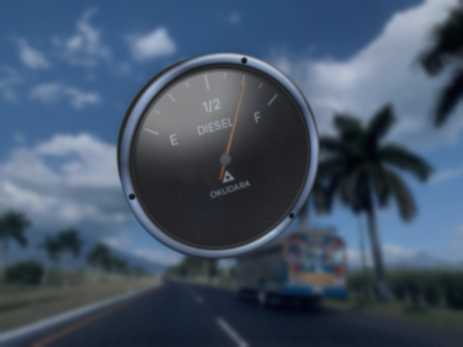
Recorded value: 0.75
